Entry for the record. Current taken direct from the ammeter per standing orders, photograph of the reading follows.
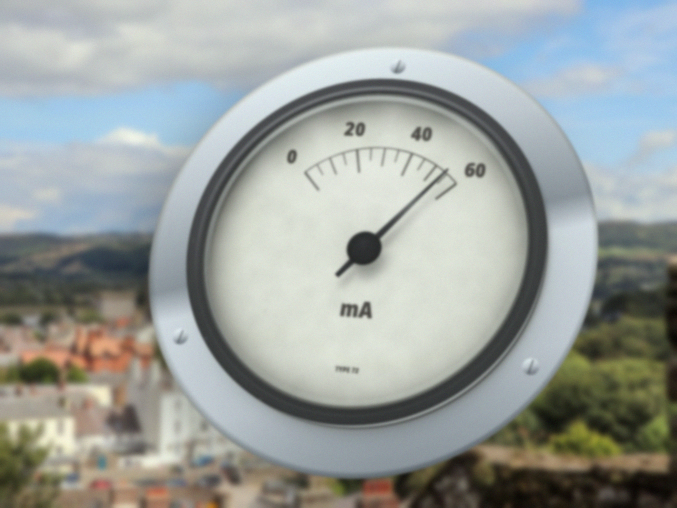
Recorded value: 55 mA
